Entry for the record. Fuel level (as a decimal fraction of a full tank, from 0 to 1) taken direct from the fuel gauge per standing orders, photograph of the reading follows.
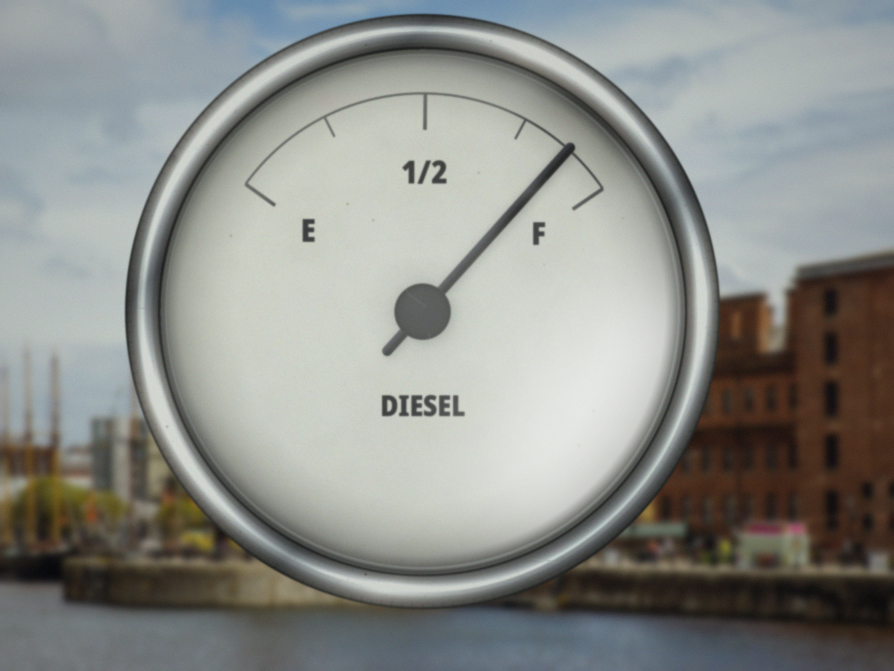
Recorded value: 0.875
